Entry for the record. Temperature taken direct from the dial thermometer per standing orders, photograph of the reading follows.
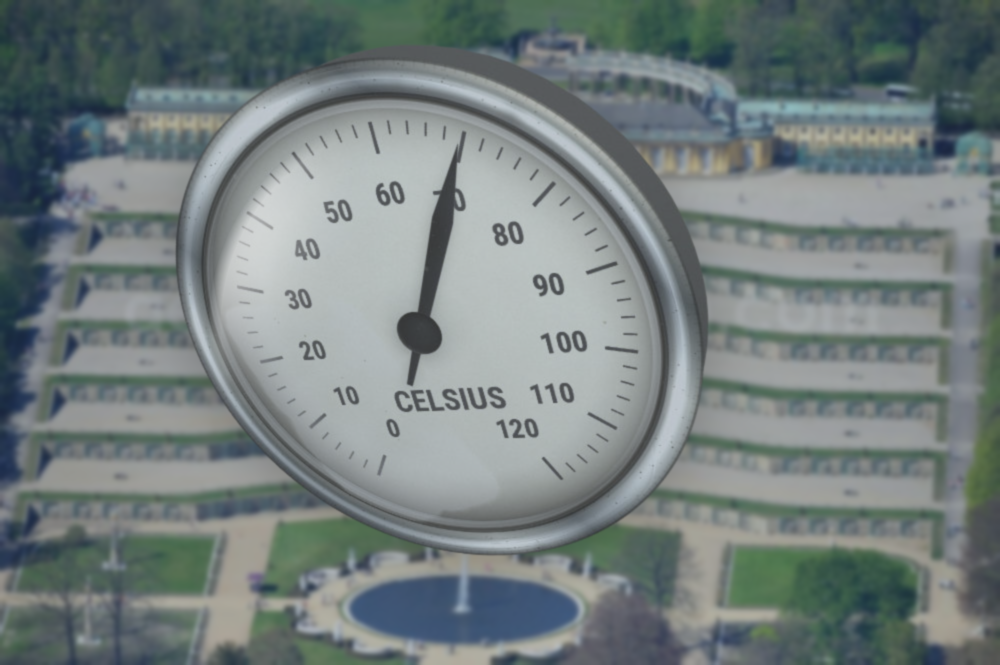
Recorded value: 70 °C
